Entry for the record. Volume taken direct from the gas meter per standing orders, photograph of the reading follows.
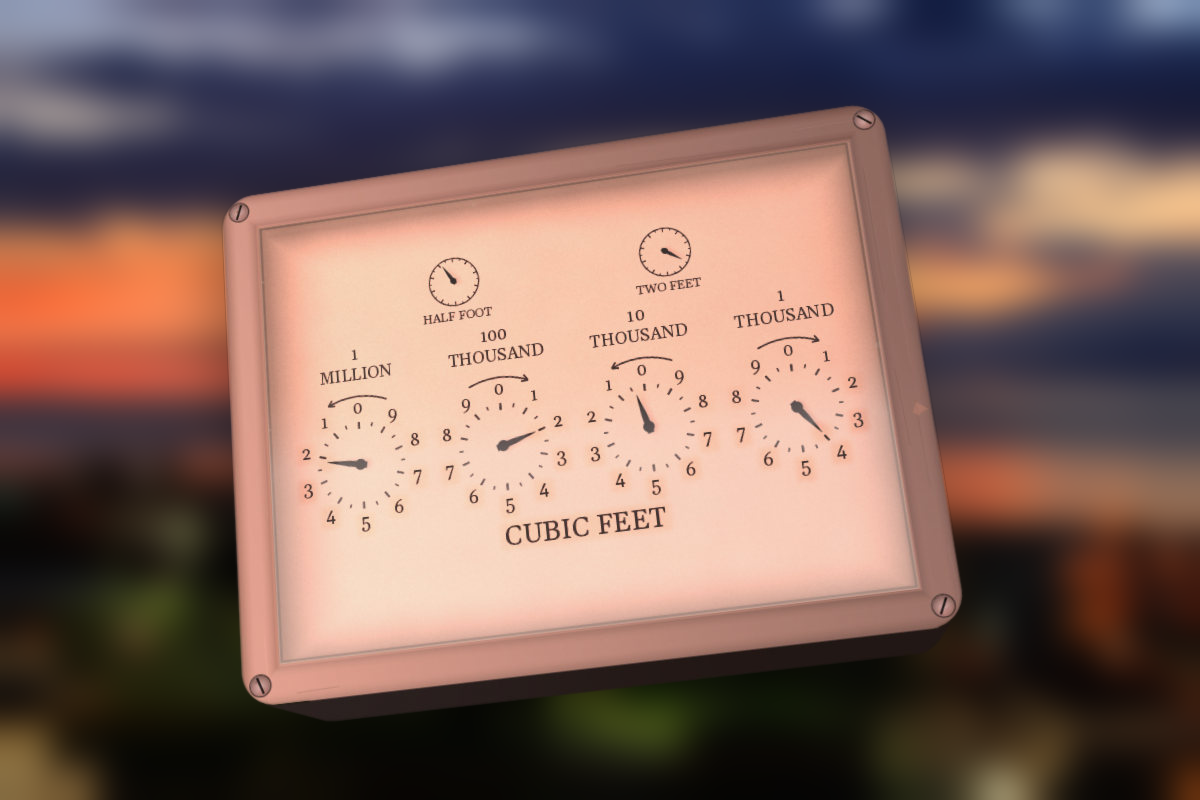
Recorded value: 220400 ft³
